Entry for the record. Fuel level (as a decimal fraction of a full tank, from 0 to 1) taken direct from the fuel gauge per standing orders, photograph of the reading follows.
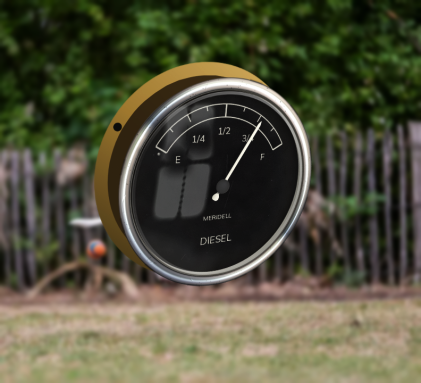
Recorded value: 0.75
